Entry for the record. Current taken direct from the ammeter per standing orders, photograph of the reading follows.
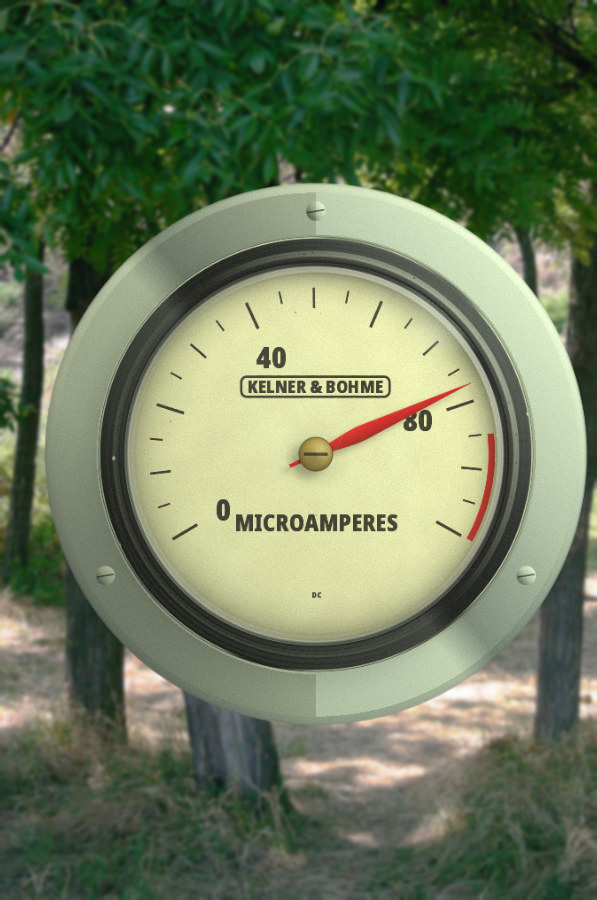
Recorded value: 77.5 µA
